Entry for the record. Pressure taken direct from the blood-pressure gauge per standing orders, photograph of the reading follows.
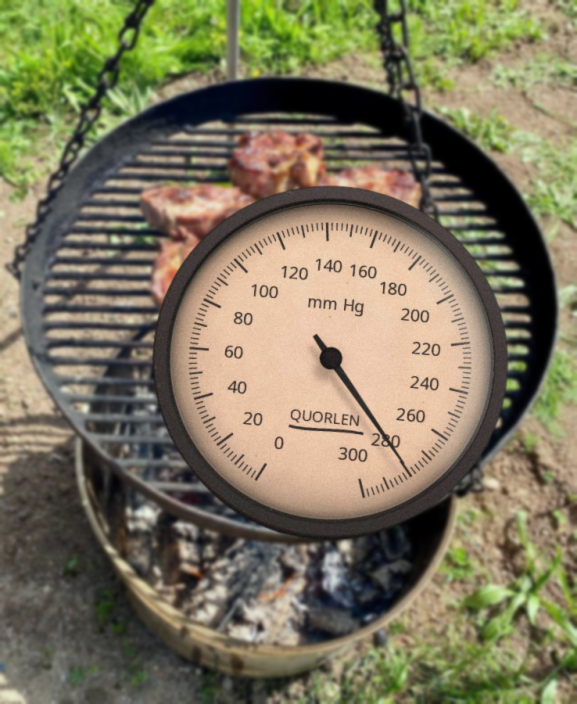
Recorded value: 280 mmHg
